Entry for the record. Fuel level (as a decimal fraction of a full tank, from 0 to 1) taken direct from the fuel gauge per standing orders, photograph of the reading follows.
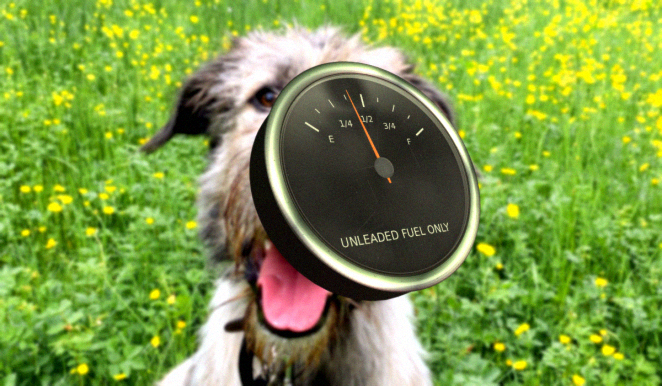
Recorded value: 0.375
